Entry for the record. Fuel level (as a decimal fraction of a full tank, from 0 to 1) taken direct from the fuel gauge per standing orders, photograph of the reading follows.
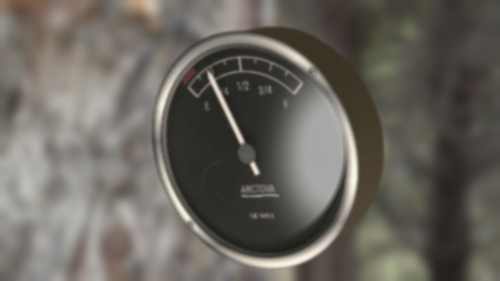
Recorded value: 0.25
